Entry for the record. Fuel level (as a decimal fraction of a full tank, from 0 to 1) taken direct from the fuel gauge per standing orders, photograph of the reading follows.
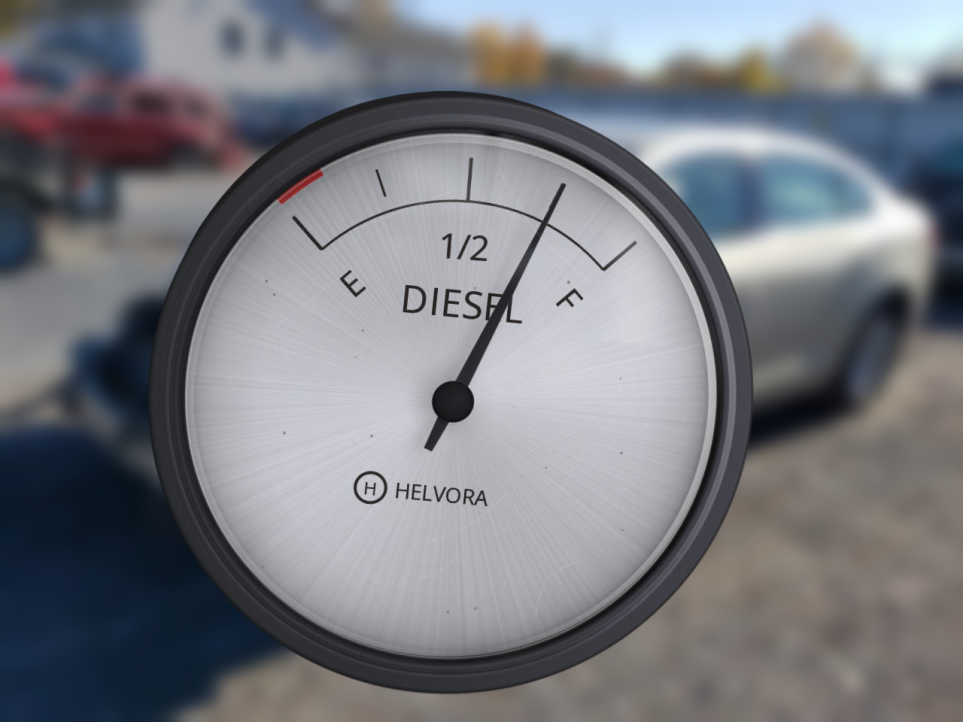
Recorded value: 0.75
